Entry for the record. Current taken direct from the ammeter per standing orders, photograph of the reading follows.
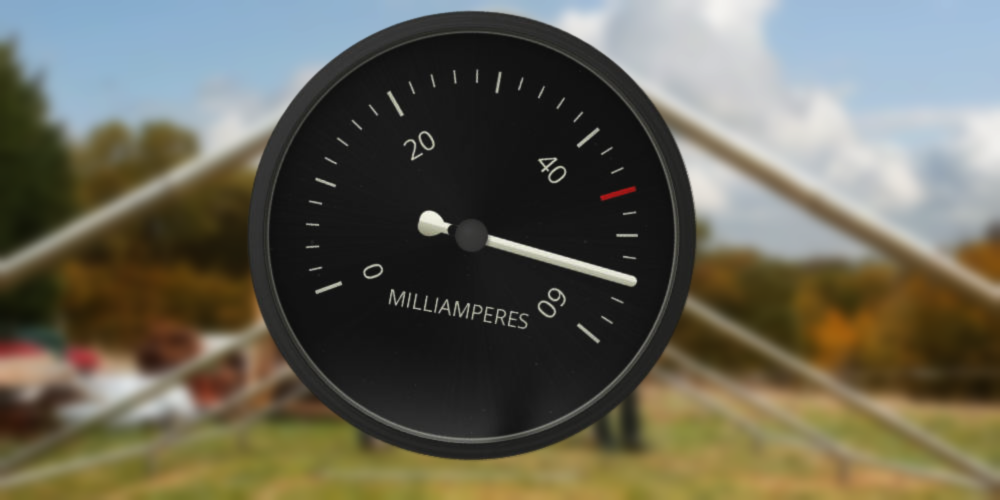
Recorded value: 54 mA
